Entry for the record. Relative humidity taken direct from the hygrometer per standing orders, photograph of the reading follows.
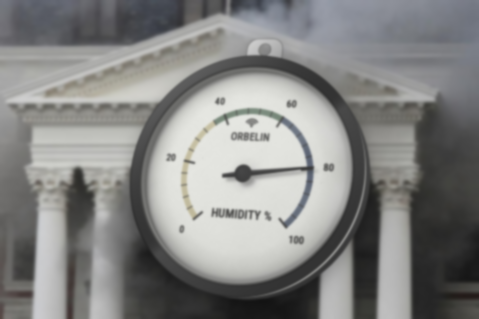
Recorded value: 80 %
